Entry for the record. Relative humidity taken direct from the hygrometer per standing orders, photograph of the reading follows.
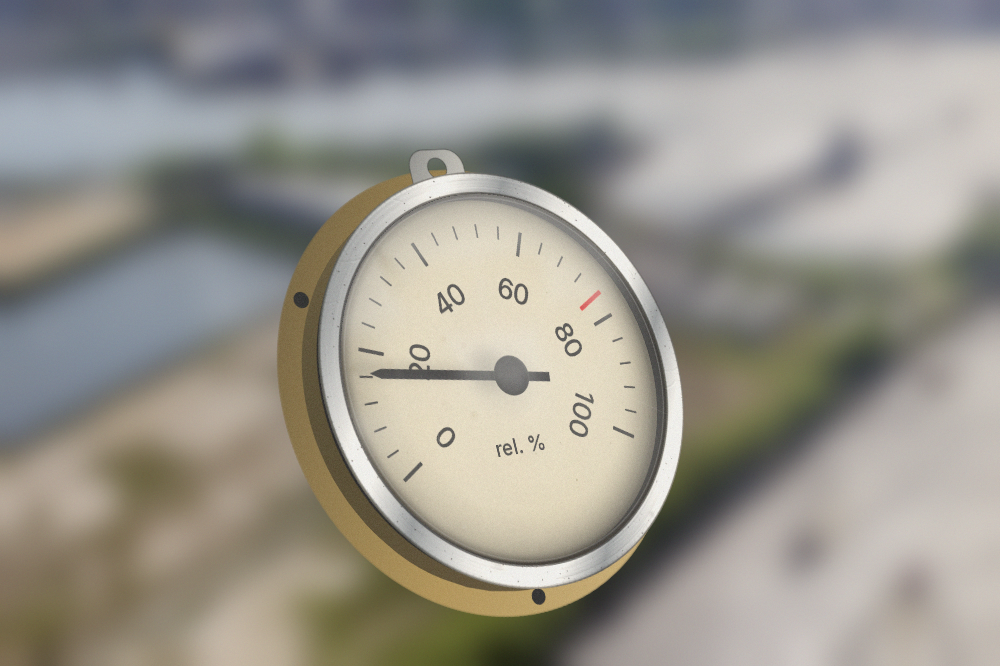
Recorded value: 16 %
